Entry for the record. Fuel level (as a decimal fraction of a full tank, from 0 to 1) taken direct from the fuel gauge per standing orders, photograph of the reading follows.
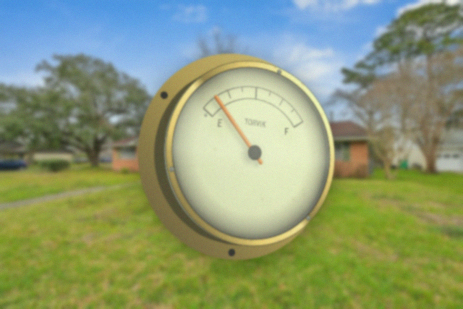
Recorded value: 0.125
